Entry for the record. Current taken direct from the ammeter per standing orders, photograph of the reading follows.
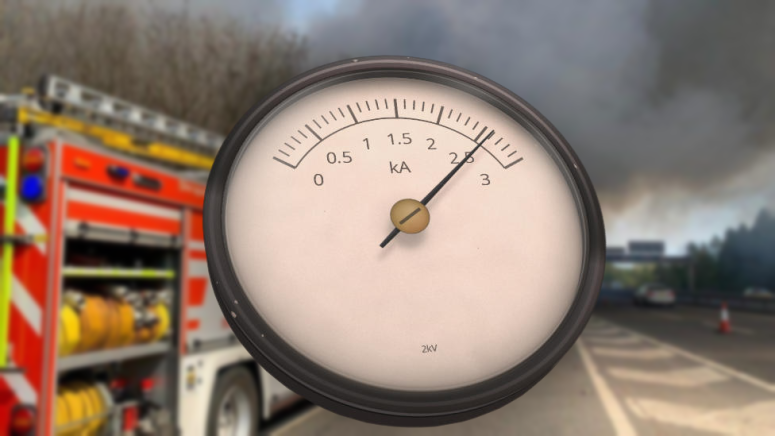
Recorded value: 2.6 kA
